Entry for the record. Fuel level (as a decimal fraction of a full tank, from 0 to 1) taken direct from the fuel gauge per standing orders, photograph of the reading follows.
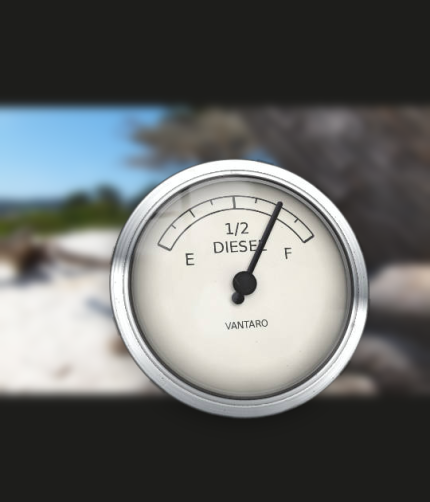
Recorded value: 0.75
